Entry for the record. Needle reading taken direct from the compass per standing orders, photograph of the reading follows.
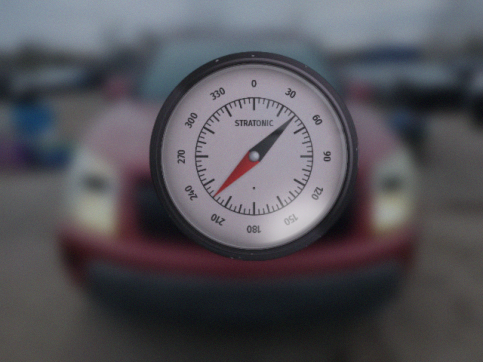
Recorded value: 225 °
